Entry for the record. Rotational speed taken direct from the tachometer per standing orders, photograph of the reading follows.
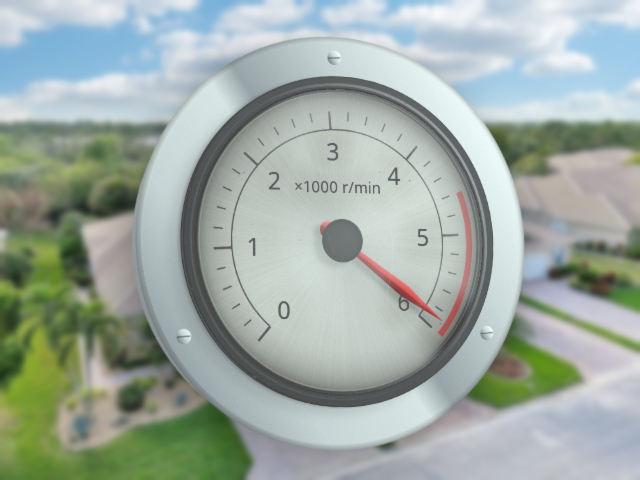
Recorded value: 5900 rpm
